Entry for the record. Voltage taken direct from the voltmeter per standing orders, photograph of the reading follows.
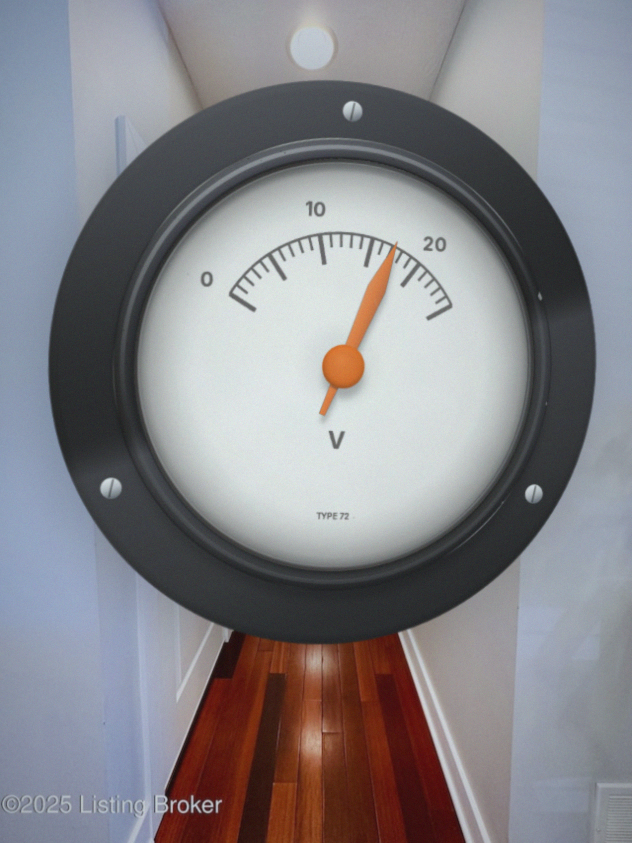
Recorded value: 17 V
